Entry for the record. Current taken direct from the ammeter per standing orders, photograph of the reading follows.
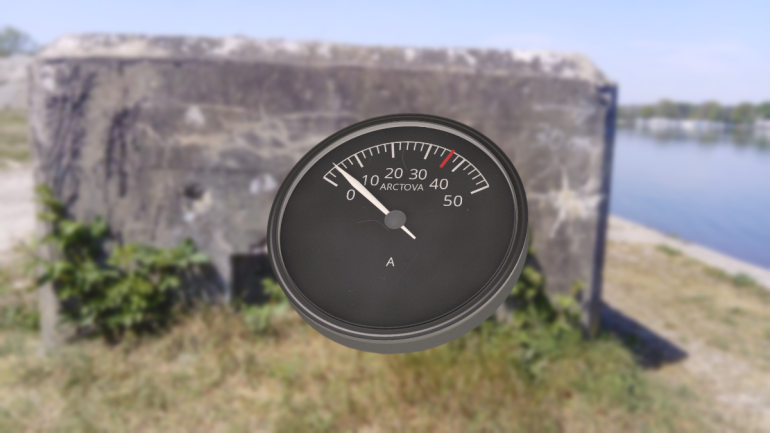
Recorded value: 4 A
